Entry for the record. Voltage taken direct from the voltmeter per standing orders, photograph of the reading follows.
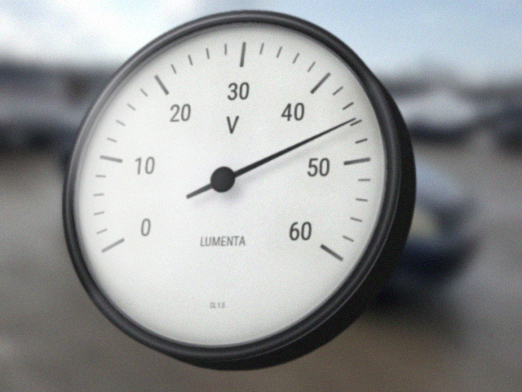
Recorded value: 46 V
